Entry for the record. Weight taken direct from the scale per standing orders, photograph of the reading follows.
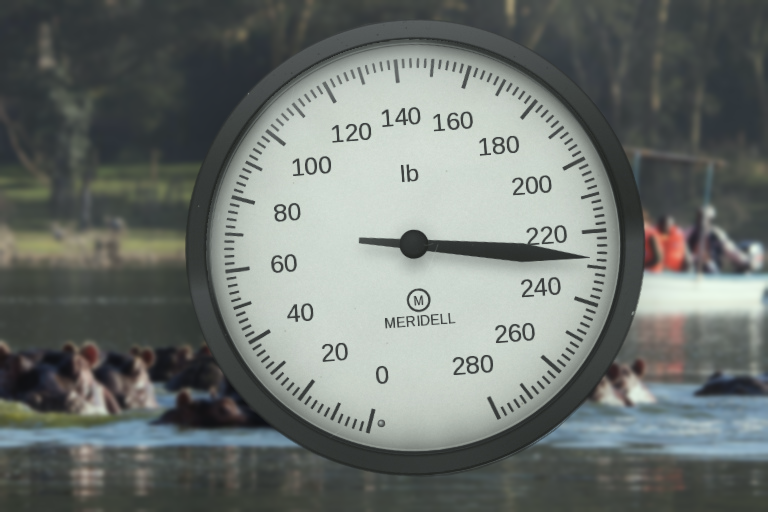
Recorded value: 228 lb
